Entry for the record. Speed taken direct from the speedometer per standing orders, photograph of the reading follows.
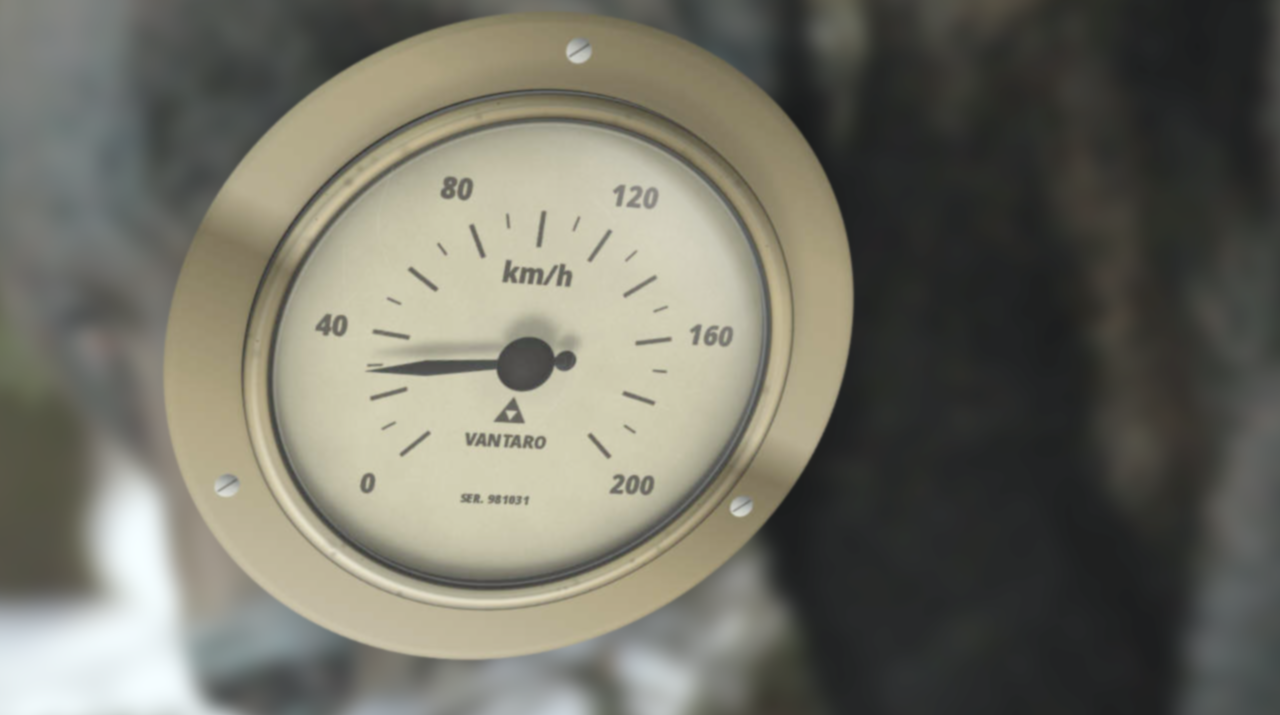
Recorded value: 30 km/h
